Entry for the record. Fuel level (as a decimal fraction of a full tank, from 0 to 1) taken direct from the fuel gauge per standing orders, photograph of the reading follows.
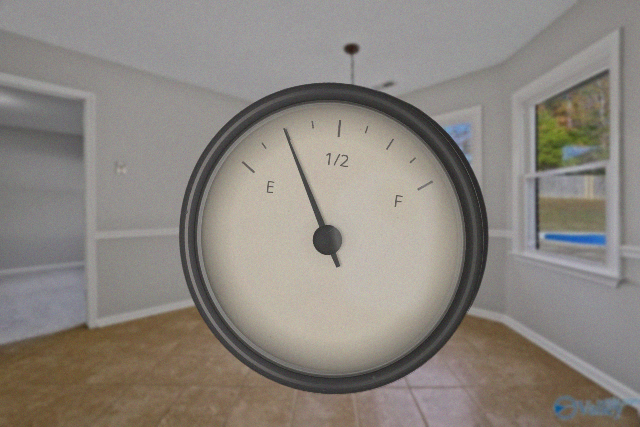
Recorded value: 0.25
